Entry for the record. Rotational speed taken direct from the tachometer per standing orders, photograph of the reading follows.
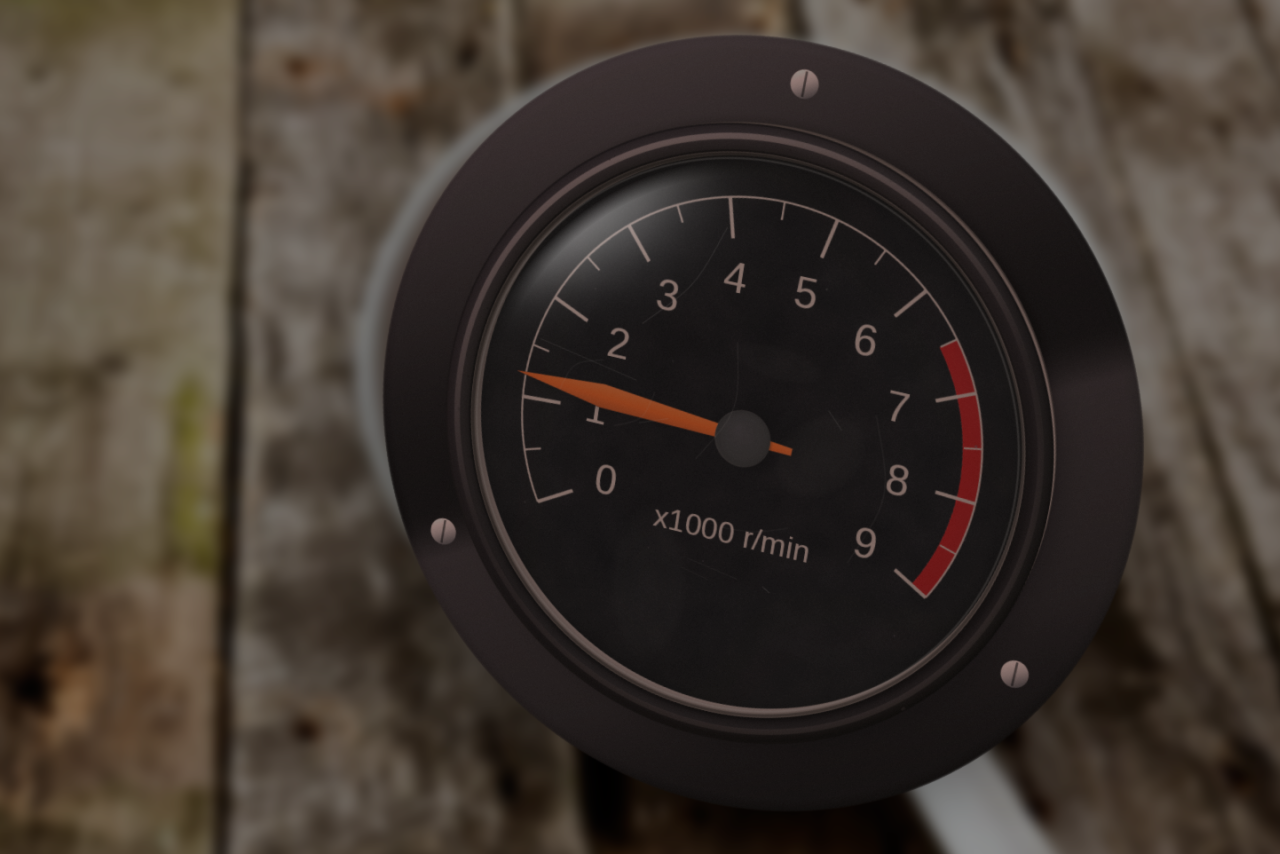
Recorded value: 1250 rpm
